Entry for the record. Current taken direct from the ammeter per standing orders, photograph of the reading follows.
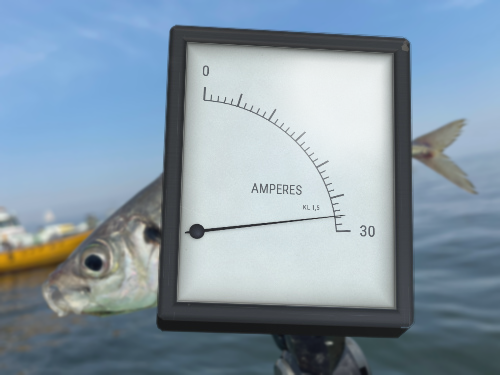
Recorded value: 28 A
